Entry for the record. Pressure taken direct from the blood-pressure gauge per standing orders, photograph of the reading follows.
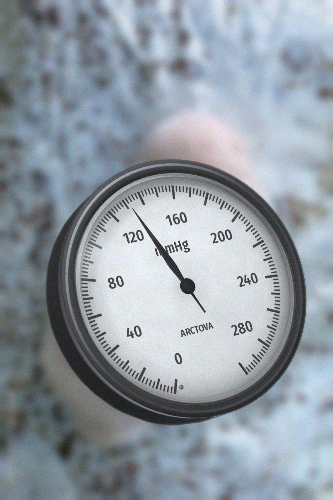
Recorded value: 130 mmHg
